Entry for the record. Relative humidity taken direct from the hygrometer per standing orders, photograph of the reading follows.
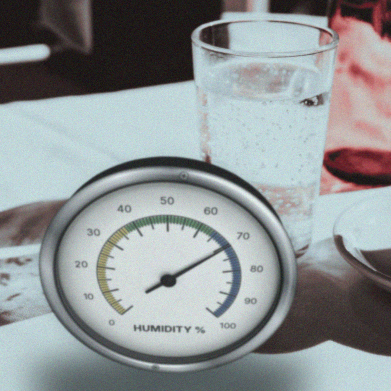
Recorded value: 70 %
